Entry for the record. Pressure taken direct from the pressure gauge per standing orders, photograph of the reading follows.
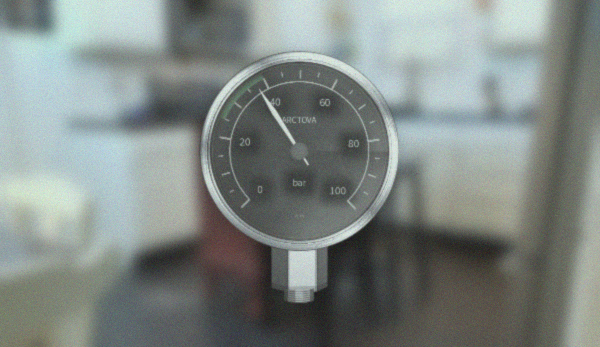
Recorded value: 37.5 bar
